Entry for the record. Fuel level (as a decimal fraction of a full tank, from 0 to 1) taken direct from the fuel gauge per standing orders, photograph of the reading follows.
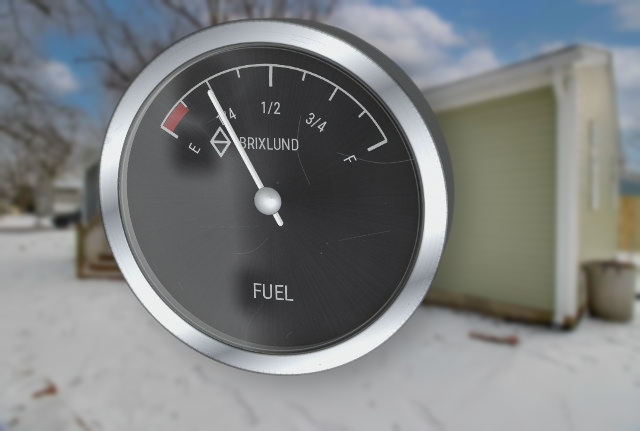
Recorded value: 0.25
